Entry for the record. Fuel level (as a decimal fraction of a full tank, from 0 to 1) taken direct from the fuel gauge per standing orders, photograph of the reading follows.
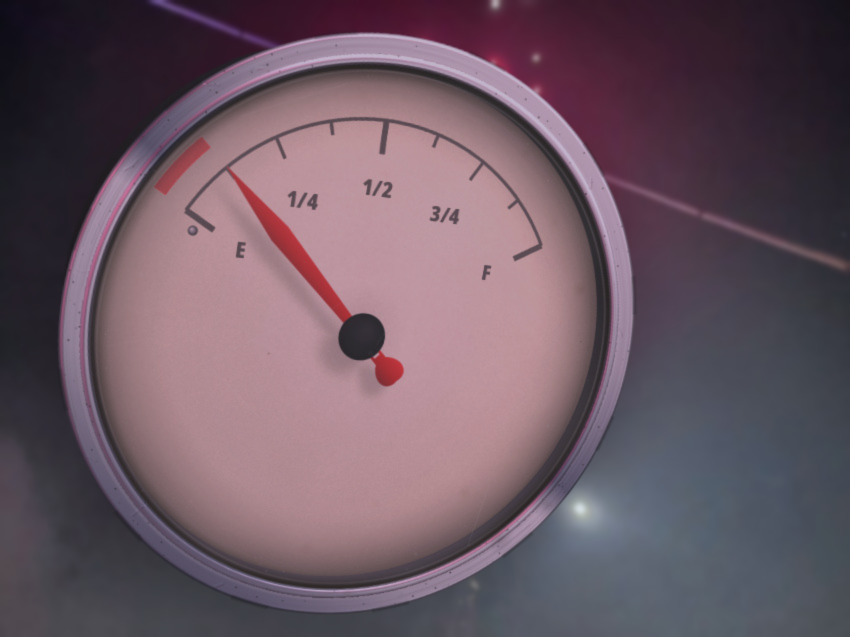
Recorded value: 0.125
